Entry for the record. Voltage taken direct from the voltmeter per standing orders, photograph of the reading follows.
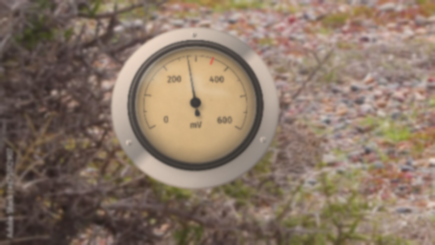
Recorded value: 275 mV
